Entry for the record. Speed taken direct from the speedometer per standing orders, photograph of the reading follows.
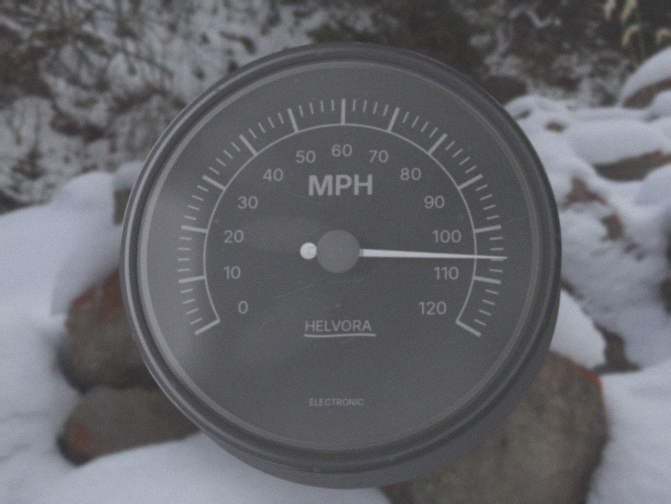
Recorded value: 106 mph
